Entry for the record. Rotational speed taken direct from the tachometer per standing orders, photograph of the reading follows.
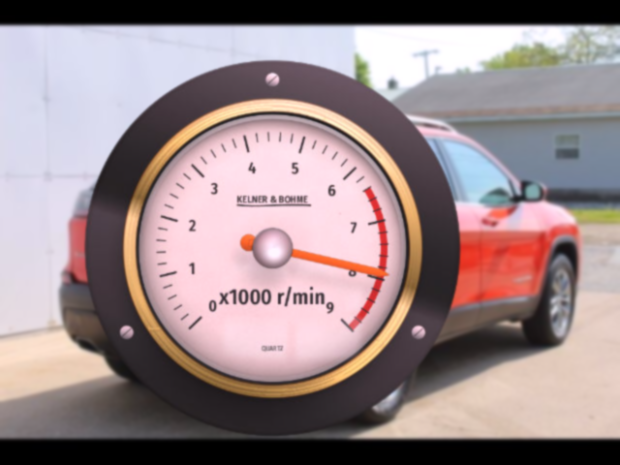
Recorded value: 7900 rpm
